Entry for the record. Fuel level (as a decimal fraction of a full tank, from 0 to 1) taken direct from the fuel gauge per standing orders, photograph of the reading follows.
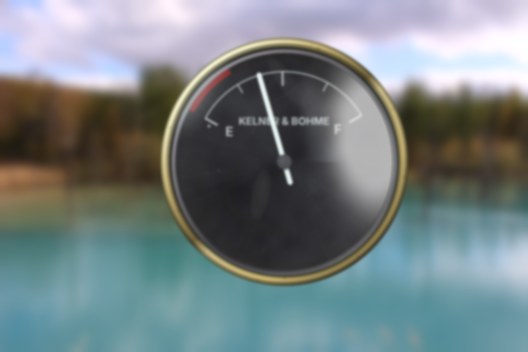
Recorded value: 0.375
